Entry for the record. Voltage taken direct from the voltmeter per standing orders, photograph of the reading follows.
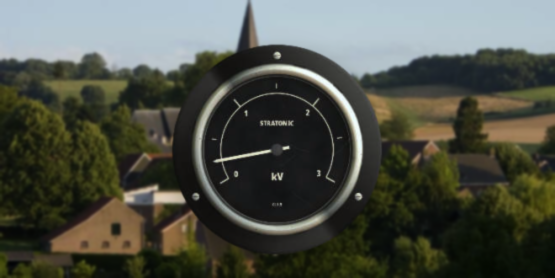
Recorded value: 0.25 kV
